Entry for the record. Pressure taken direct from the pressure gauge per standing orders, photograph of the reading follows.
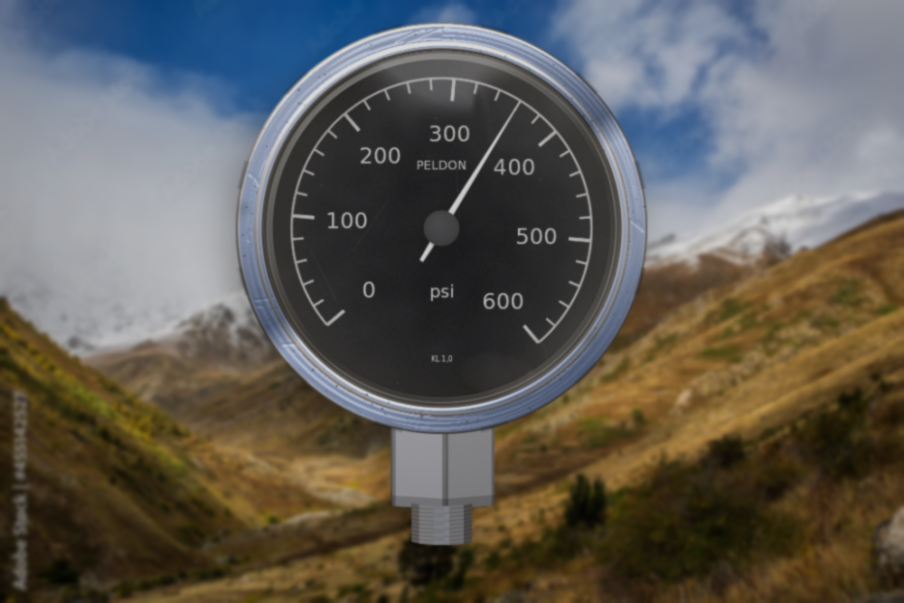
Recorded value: 360 psi
